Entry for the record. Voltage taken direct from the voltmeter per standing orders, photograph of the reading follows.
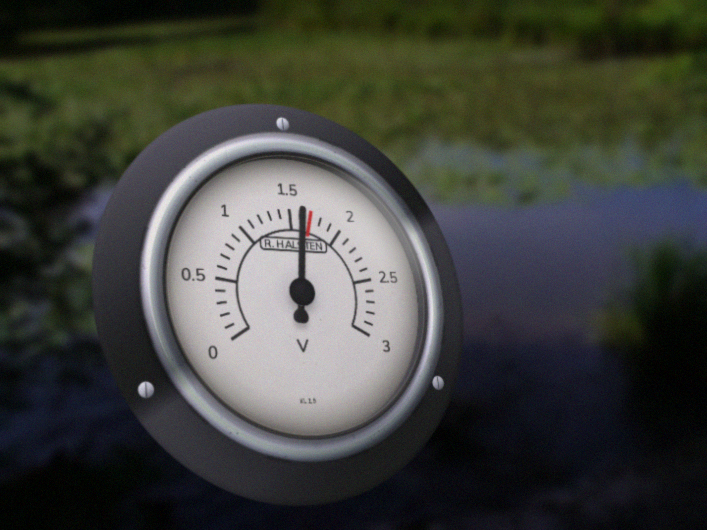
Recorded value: 1.6 V
